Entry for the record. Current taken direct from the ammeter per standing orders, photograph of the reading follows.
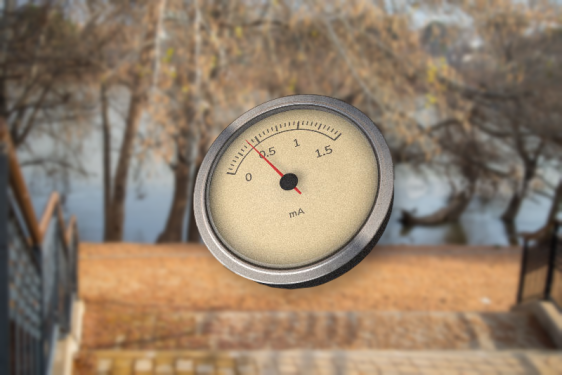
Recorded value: 0.4 mA
